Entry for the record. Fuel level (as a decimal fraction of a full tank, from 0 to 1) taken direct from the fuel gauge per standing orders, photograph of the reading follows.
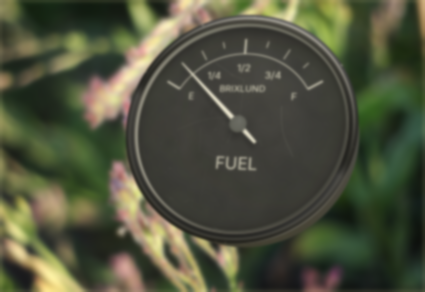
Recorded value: 0.125
